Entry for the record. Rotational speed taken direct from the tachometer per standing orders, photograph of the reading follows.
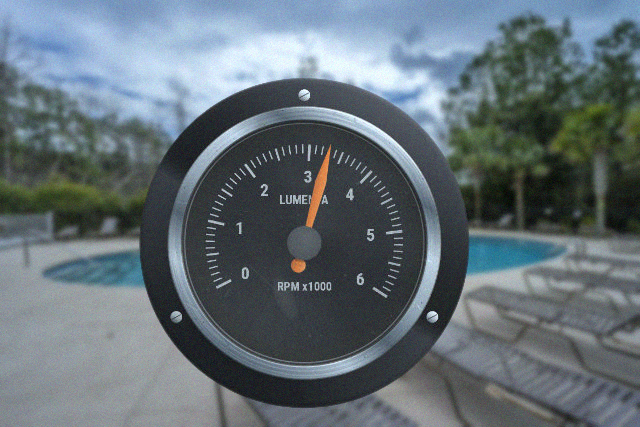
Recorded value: 3300 rpm
